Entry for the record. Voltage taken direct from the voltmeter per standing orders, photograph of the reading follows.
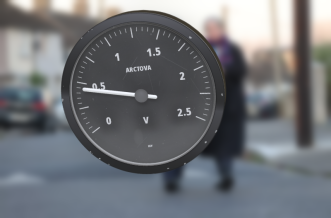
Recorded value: 0.45 V
